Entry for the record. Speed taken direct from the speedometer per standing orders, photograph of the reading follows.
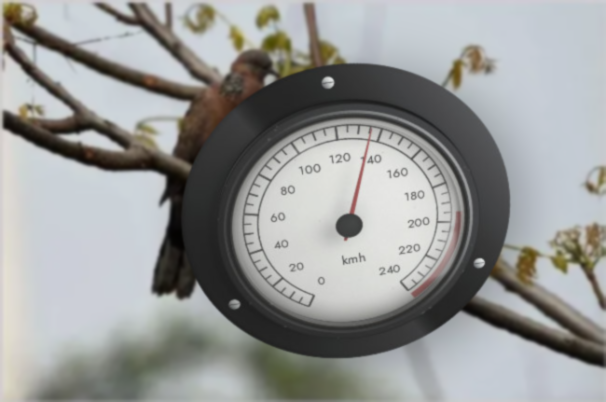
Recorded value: 135 km/h
